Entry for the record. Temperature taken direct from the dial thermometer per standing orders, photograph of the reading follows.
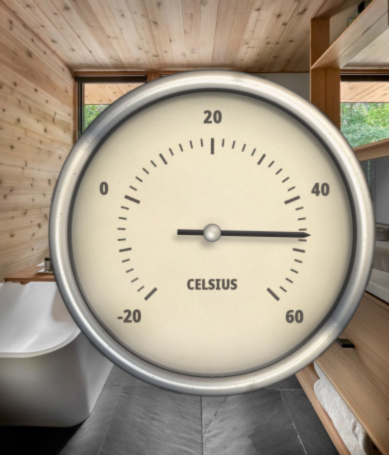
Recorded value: 47 °C
